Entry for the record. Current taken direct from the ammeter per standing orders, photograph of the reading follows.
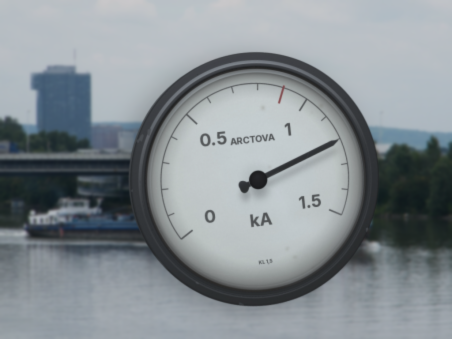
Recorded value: 1.2 kA
